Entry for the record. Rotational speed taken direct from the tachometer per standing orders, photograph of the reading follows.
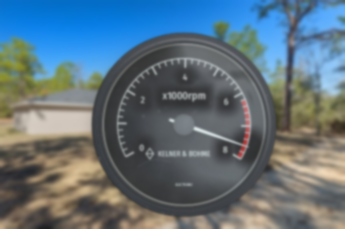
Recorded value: 7600 rpm
